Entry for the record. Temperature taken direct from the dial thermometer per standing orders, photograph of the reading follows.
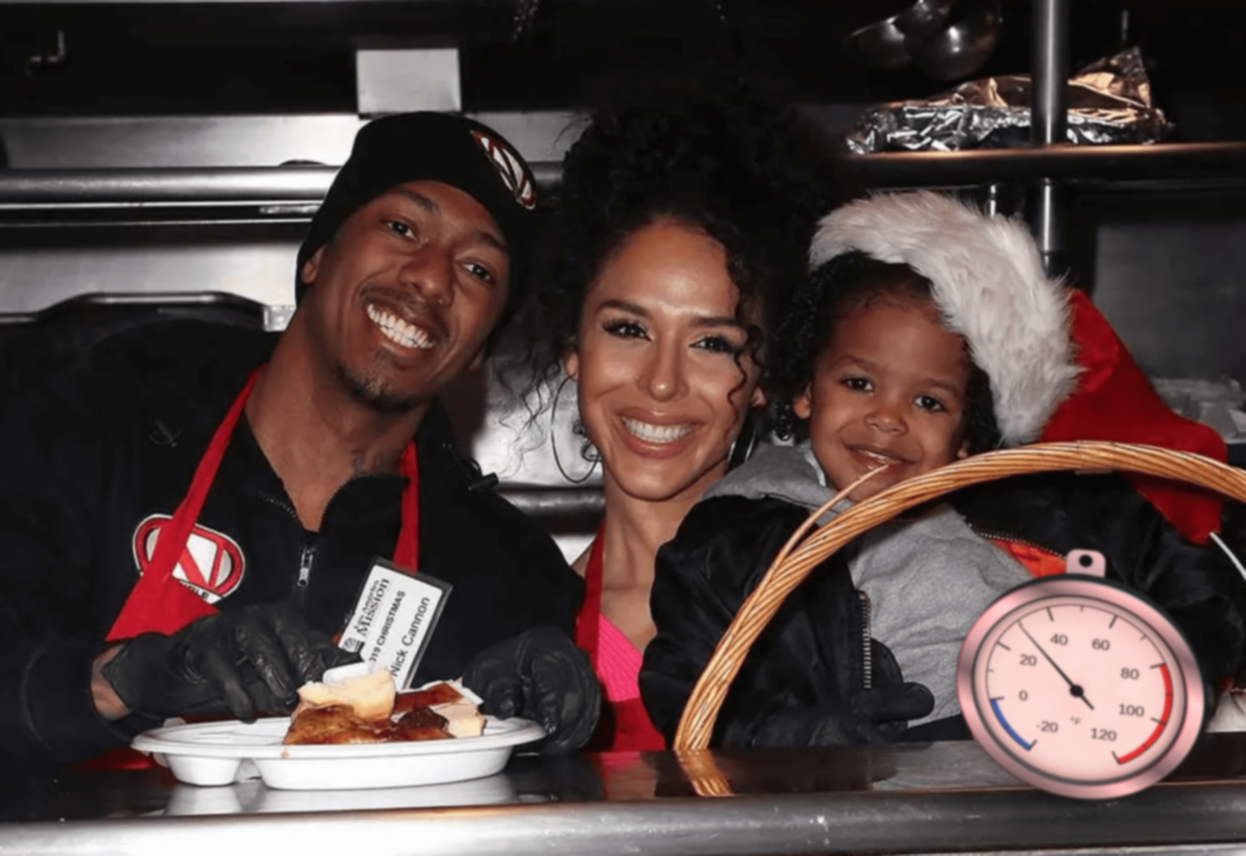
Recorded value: 30 °F
